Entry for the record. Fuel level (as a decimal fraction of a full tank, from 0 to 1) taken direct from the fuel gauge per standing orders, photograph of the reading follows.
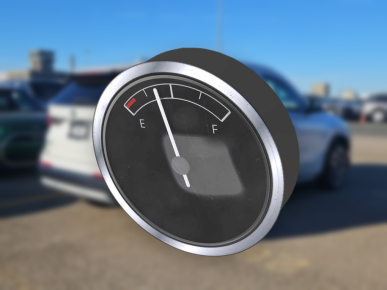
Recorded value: 0.375
